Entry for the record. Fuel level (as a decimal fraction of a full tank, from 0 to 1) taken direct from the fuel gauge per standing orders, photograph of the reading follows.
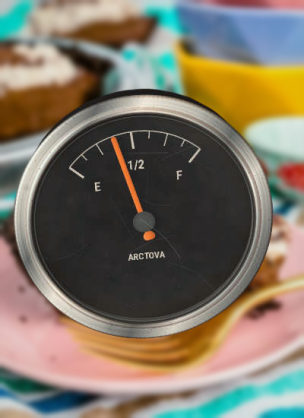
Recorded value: 0.375
